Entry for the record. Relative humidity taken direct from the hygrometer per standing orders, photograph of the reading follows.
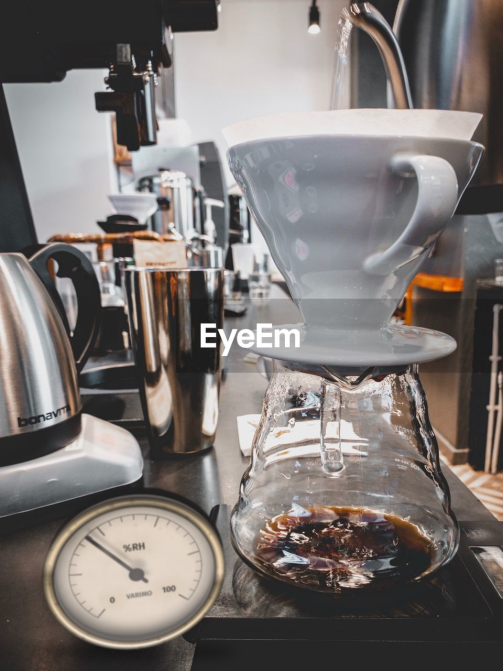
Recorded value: 36 %
